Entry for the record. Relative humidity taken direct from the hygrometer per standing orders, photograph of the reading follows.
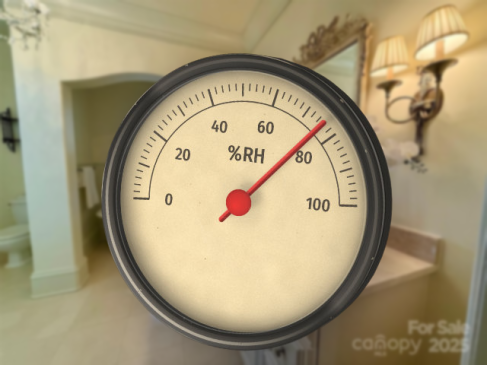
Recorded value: 76 %
